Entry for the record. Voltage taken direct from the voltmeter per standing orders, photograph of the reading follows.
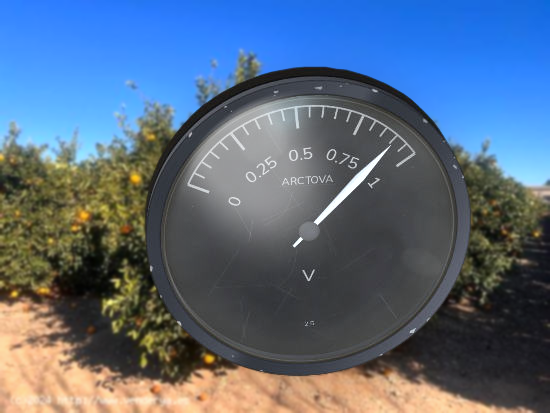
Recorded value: 0.9 V
